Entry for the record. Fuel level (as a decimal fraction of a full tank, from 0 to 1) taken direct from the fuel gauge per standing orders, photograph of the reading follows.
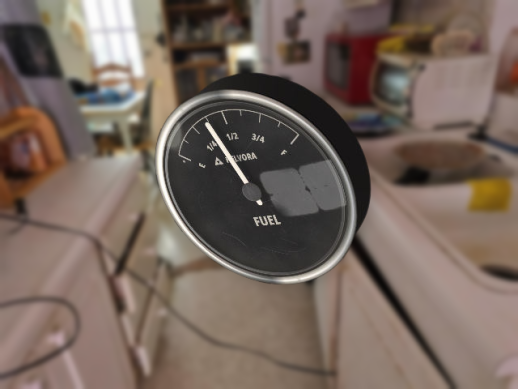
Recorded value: 0.375
